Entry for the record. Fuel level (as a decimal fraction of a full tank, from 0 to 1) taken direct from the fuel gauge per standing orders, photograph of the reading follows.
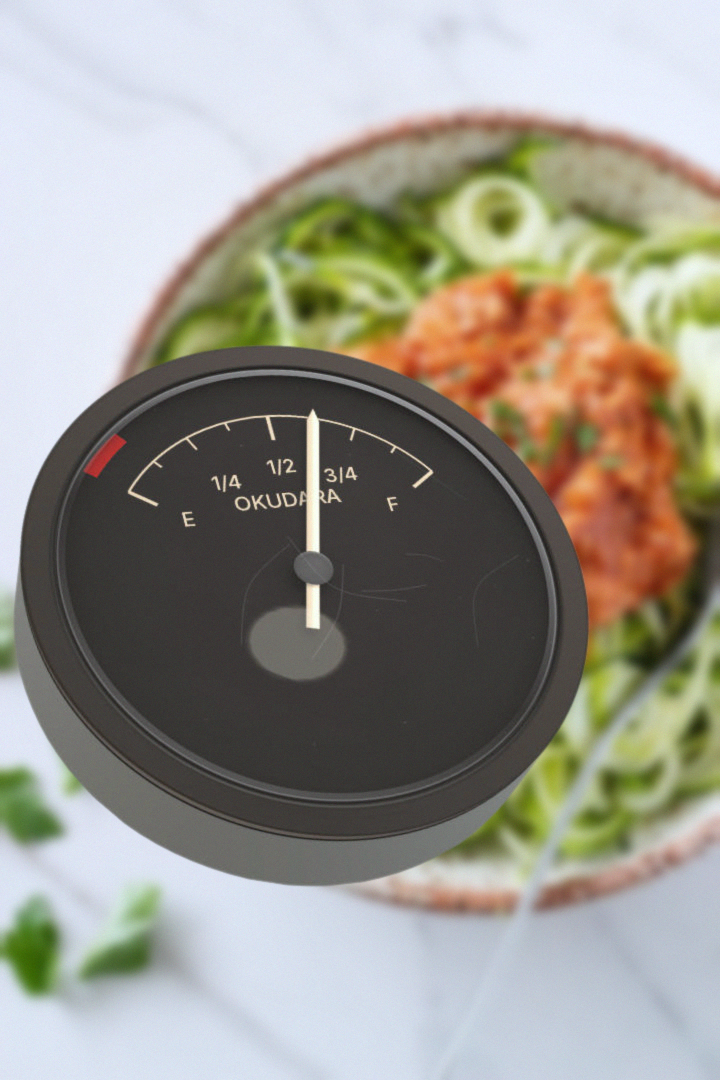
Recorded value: 0.625
